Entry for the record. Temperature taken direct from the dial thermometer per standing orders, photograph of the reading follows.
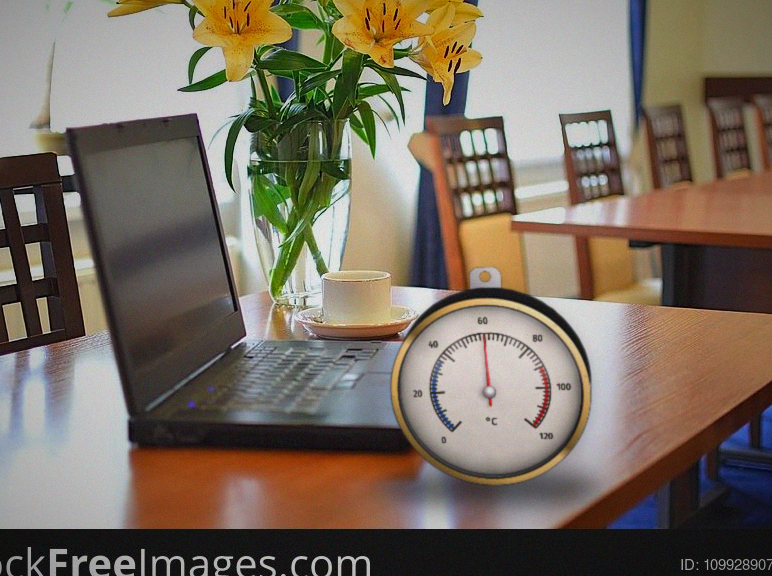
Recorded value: 60 °C
